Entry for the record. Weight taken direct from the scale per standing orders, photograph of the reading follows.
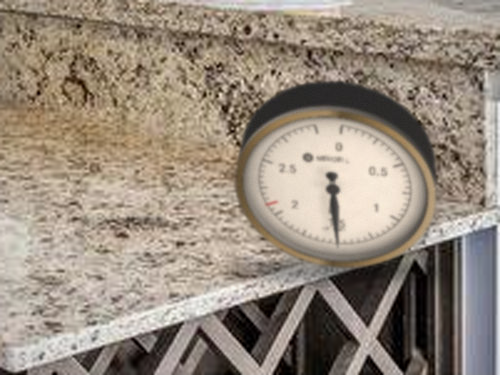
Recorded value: 1.5 kg
